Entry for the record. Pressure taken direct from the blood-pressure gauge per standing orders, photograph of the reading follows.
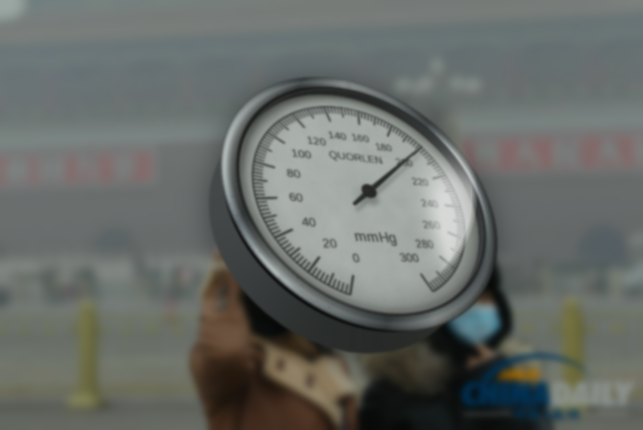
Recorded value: 200 mmHg
